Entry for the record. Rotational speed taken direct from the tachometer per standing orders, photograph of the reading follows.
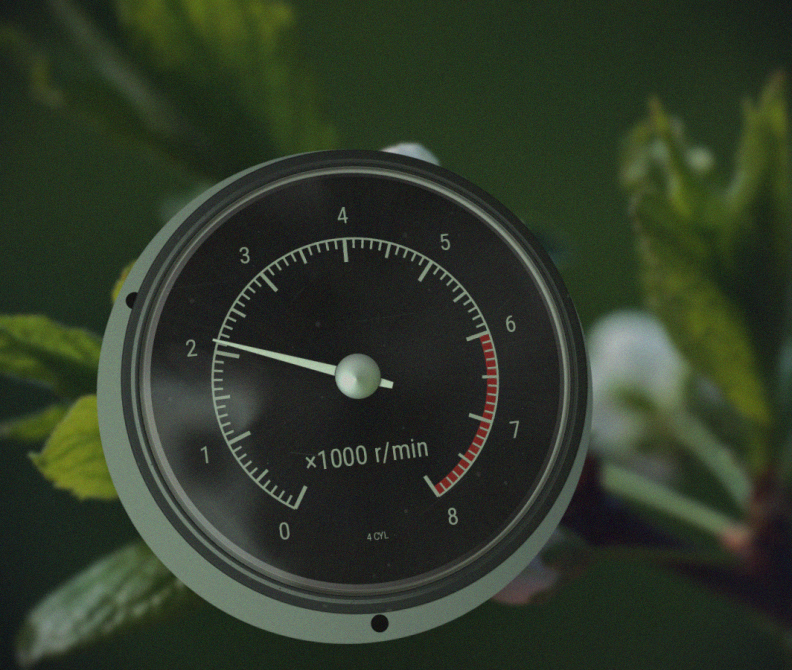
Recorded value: 2100 rpm
